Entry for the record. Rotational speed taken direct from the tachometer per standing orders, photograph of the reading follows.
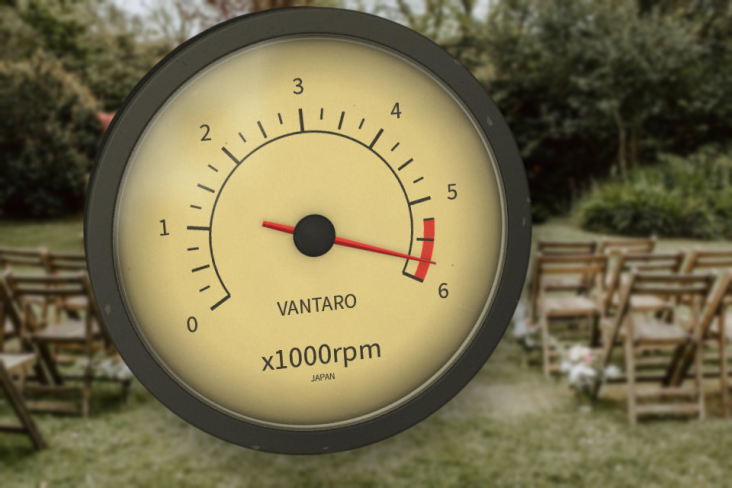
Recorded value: 5750 rpm
